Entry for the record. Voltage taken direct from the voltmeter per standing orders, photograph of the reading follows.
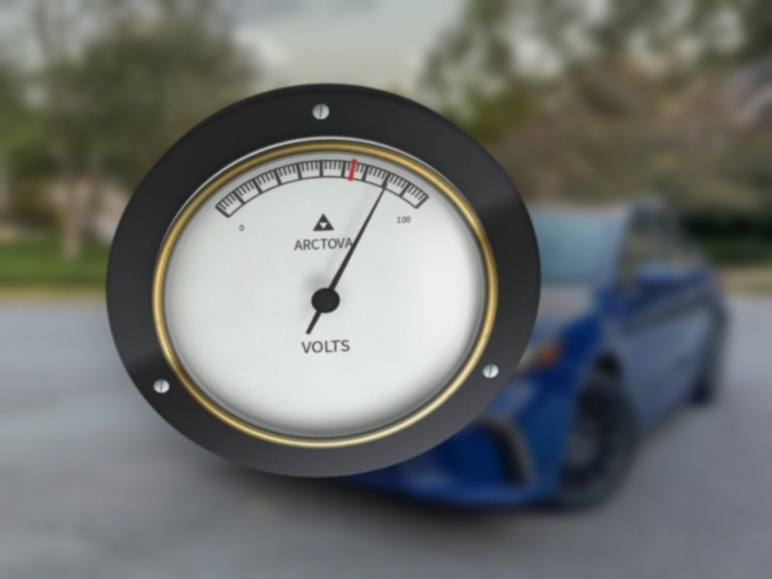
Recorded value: 80 V
